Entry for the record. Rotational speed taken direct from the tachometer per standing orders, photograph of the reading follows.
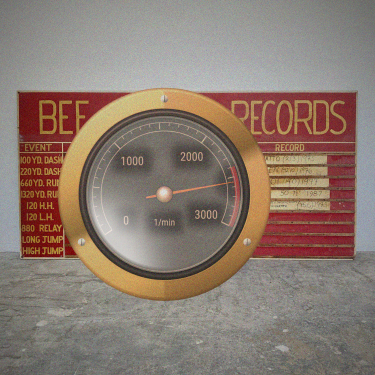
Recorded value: 2550 rpm
